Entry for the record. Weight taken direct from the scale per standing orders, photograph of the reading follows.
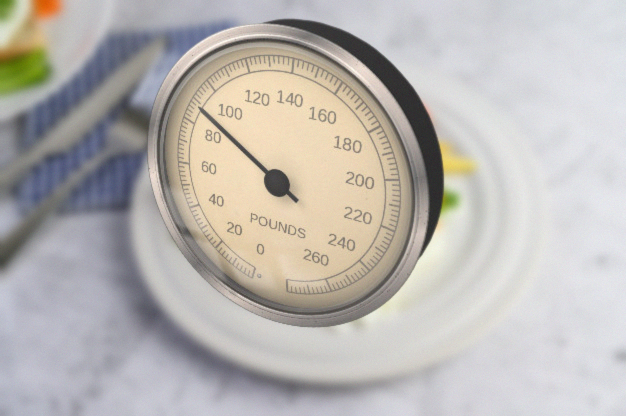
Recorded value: 90 lb
